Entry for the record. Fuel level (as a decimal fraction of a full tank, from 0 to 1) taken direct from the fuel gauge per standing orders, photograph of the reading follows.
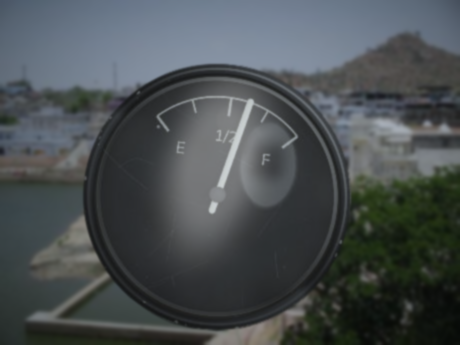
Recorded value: 0.625
